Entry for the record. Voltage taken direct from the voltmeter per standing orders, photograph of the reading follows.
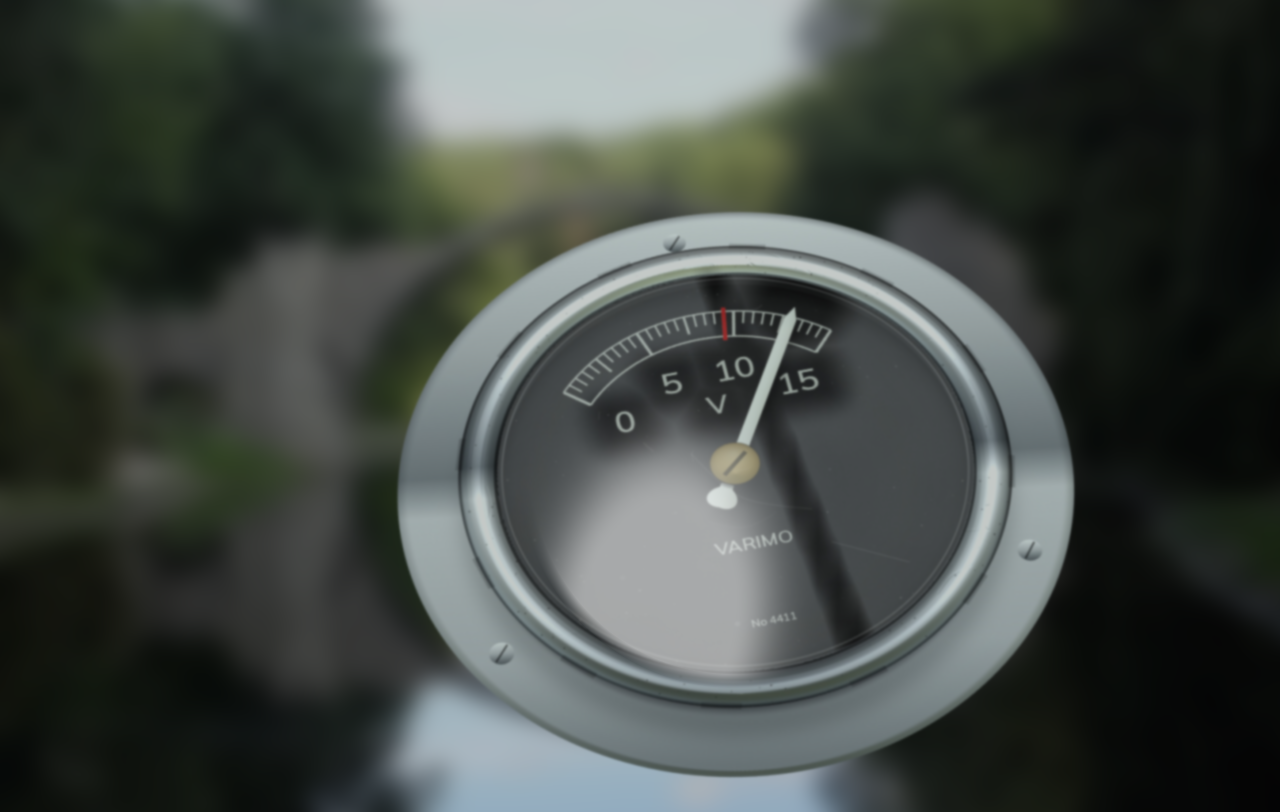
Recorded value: 13 V
